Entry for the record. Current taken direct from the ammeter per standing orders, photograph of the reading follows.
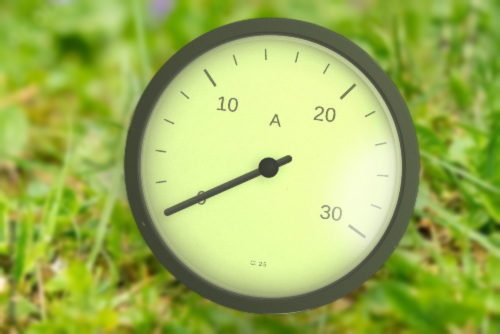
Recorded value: 0 A
